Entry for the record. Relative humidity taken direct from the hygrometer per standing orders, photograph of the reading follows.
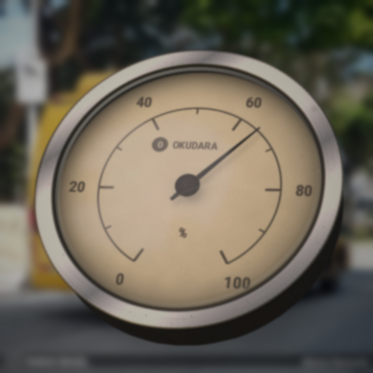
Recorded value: 65 %
